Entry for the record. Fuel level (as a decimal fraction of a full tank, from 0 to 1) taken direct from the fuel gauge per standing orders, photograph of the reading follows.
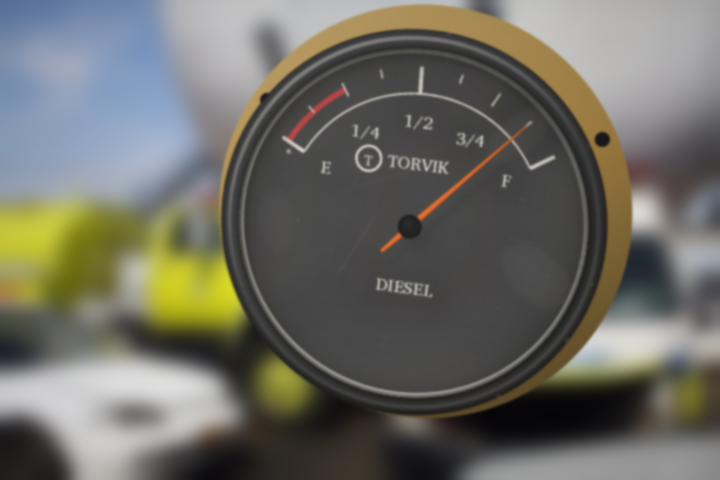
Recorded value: 0.875
